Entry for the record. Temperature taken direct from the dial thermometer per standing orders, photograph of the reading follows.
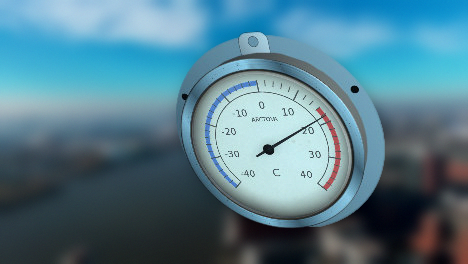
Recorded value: 18 °C
